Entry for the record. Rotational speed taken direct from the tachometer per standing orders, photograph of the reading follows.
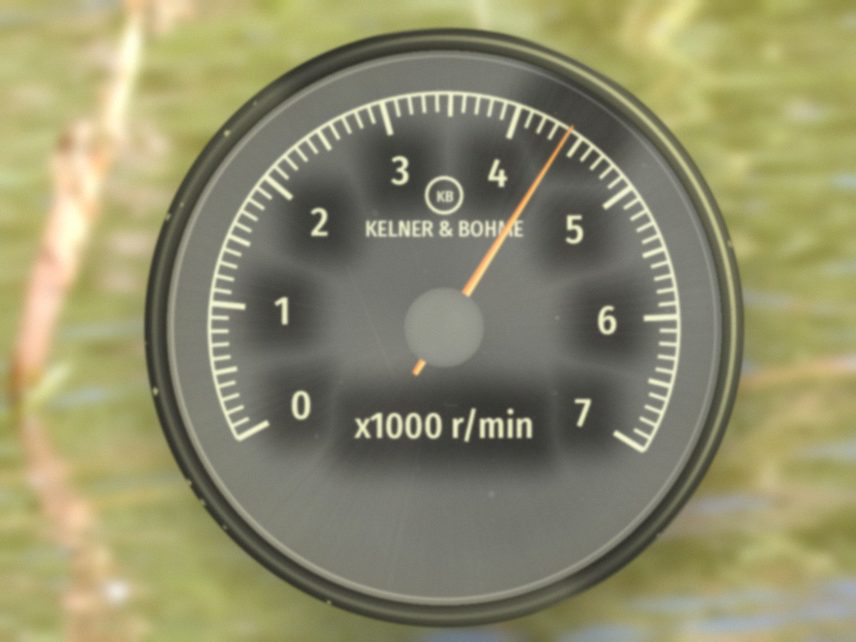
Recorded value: 4400 rpm
